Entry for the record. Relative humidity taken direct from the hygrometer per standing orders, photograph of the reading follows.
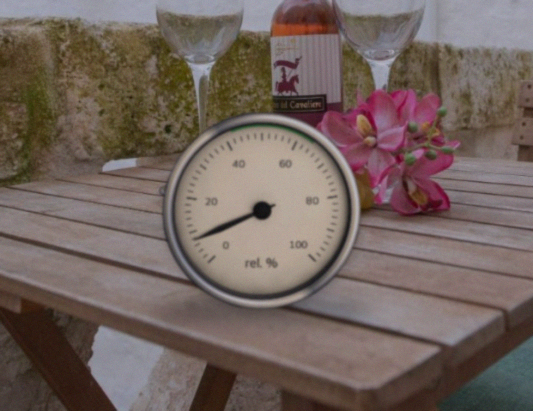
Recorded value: 8 %
